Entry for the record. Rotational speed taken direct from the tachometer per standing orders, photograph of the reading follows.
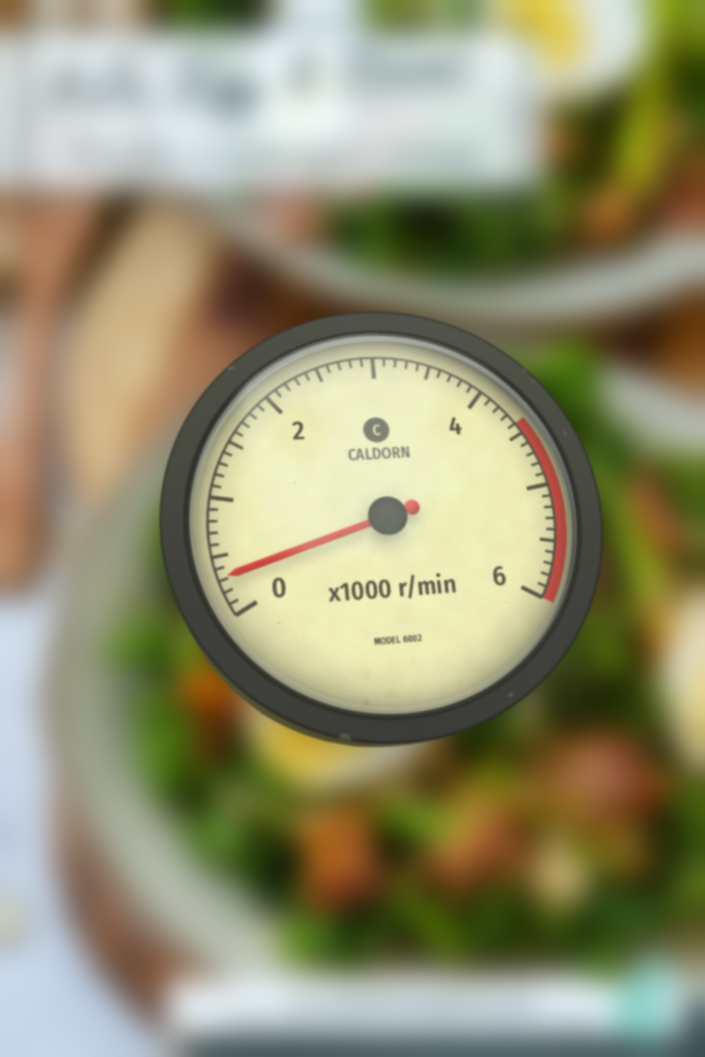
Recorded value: 300 rpm
